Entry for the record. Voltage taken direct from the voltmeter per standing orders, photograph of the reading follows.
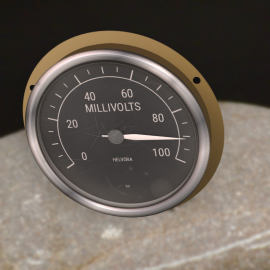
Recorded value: 90 mV
